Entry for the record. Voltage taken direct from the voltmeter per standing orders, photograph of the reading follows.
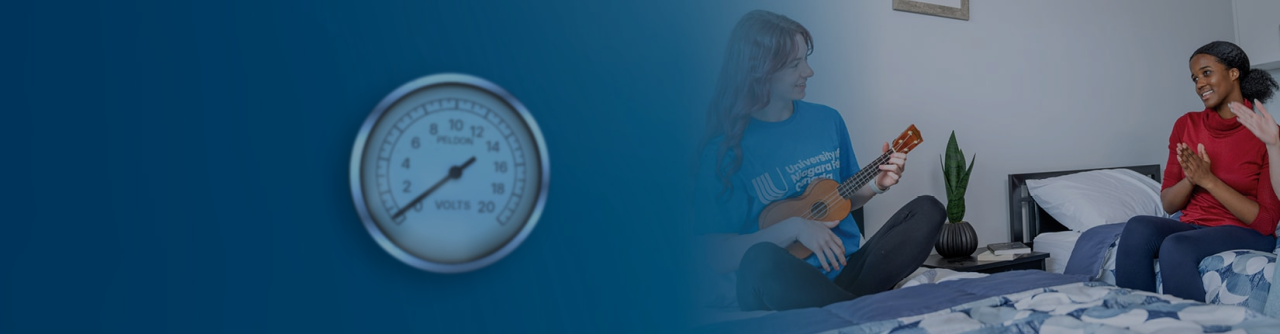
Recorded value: 0.5 V
